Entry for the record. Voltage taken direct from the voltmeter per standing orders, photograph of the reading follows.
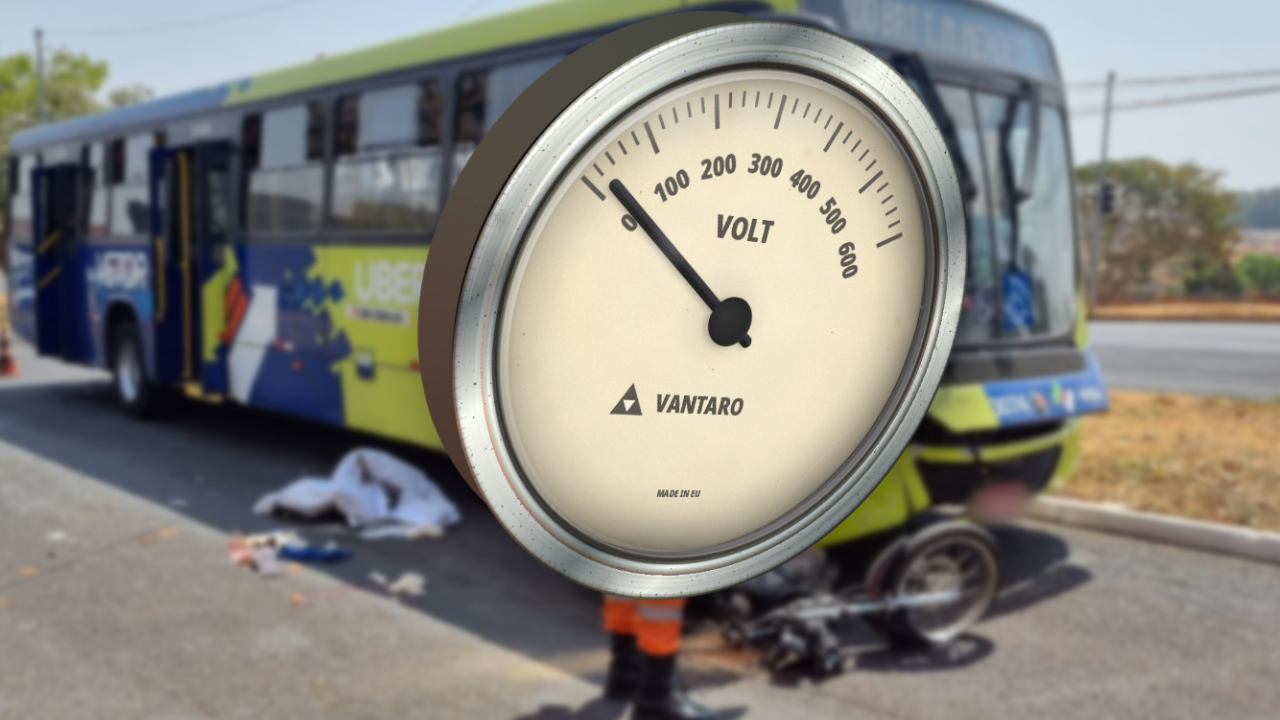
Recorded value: 20 V
